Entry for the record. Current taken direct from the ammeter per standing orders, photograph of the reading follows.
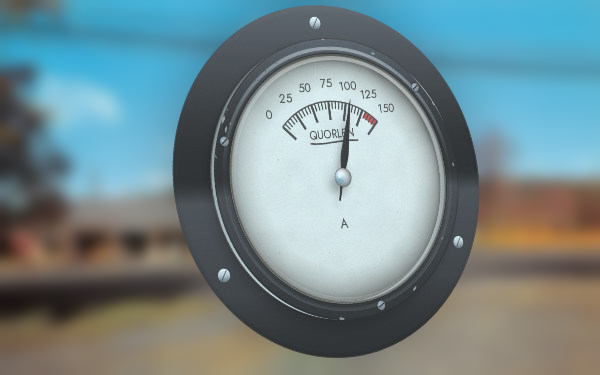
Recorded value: 100 A
